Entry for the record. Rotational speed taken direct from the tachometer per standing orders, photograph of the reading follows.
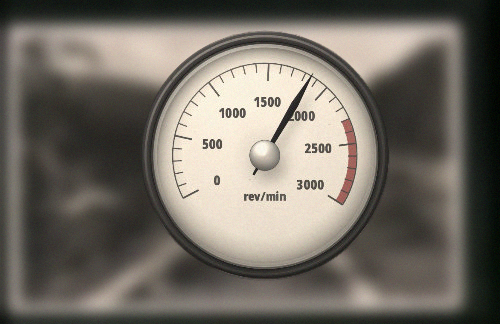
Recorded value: 1850 rpm
